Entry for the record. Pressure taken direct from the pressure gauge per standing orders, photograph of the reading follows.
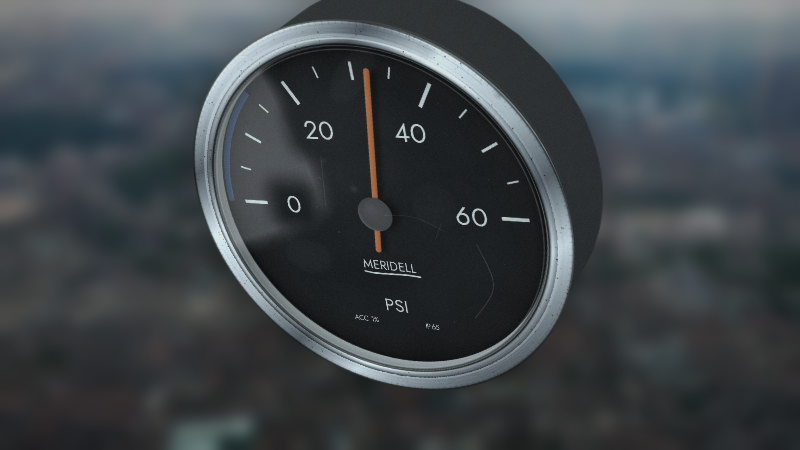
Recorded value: 32.5 psi
